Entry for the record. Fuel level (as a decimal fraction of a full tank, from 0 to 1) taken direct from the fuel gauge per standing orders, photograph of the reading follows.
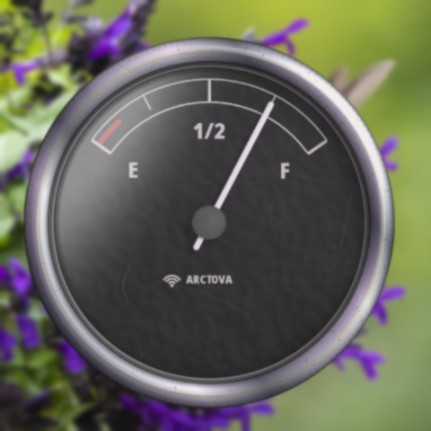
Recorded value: 0.75
